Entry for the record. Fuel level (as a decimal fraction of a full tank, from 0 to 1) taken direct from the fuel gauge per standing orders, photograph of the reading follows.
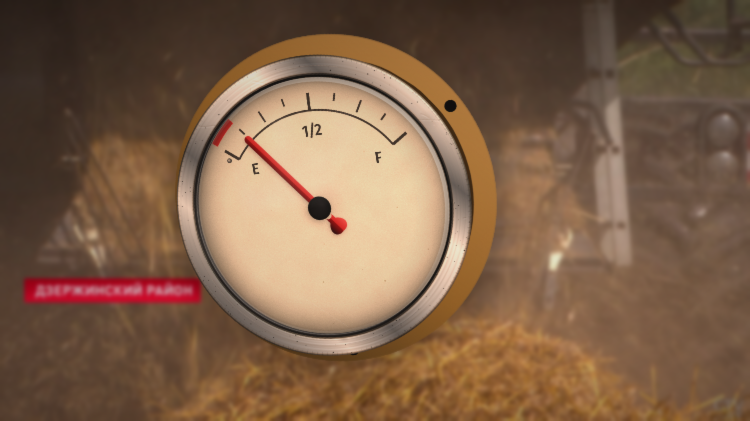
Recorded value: 0.125
